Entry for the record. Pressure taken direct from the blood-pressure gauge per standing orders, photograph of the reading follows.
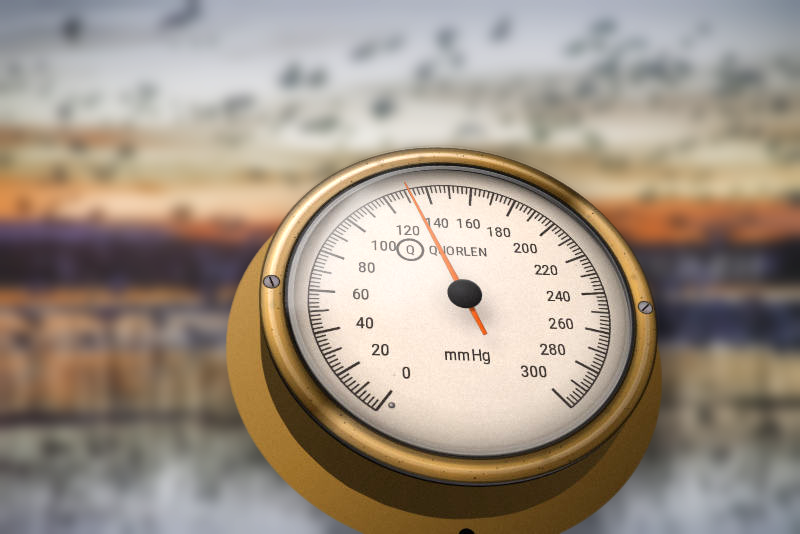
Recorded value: 130 mmHg
